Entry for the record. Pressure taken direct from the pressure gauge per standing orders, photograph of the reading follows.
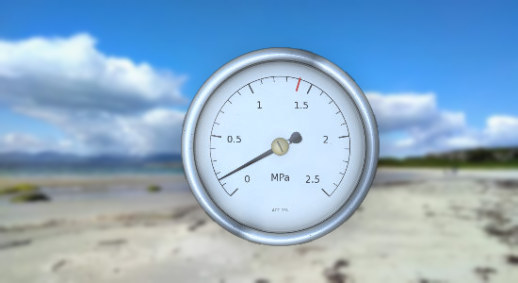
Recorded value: 0.15 MPa
